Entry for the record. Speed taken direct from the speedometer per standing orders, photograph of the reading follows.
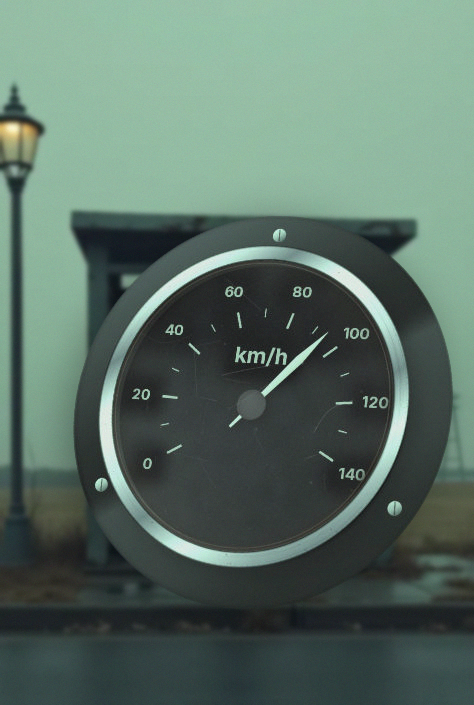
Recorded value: 95 km/h
